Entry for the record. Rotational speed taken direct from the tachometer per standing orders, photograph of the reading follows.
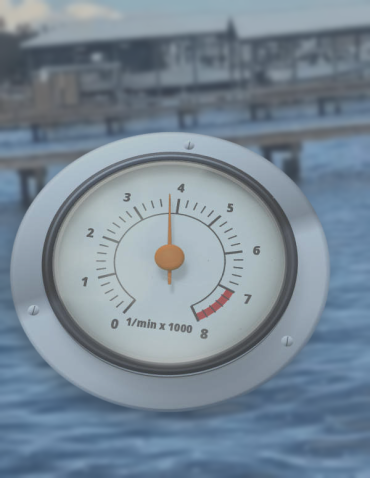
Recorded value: 3800 rpm
